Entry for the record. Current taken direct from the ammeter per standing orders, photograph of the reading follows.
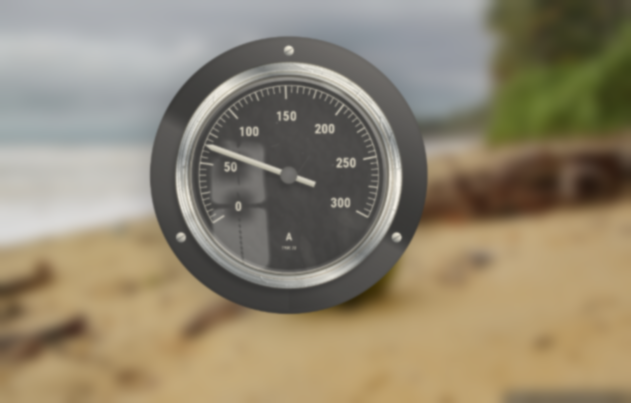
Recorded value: 65 A
